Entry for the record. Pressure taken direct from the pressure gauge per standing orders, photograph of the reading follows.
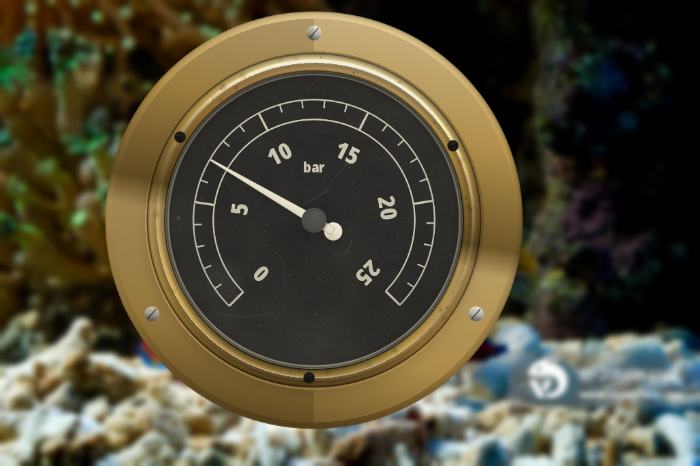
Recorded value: 7 bar
